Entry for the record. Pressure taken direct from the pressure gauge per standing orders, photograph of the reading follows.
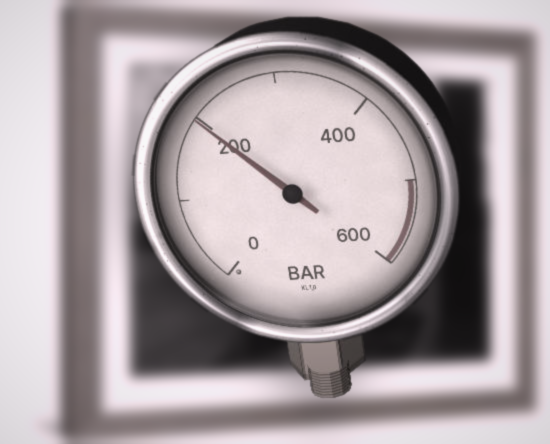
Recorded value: 200 bar
